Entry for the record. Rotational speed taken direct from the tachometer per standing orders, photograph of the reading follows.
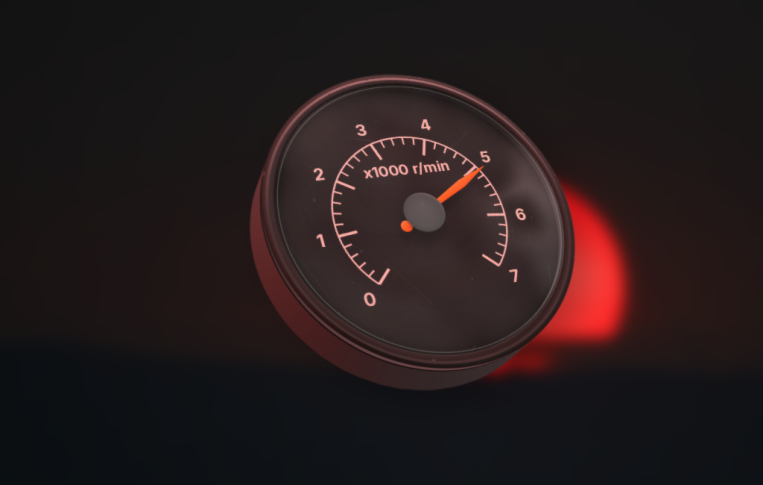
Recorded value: 5100 rpm
